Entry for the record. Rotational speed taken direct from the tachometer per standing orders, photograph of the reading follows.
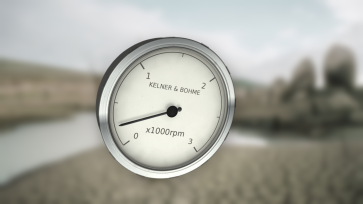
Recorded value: 250 rpm
